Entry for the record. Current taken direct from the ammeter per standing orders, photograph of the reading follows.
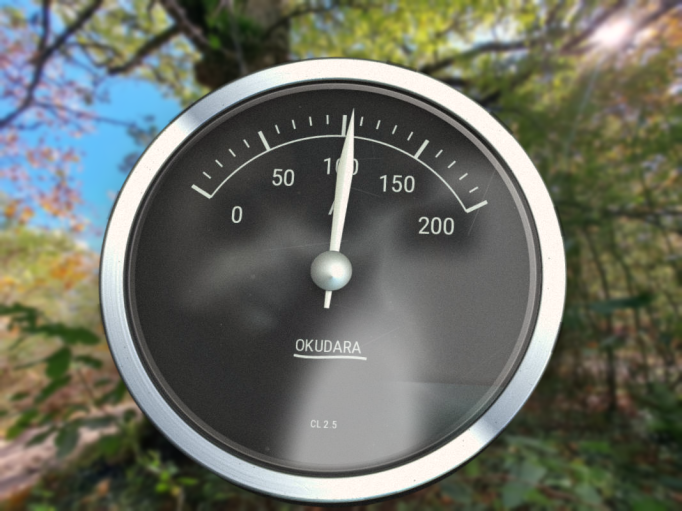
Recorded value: 105 A
